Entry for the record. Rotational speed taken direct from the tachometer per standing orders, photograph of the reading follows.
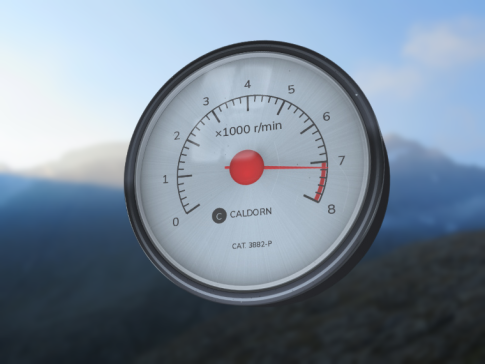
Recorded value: 7200 rpm
